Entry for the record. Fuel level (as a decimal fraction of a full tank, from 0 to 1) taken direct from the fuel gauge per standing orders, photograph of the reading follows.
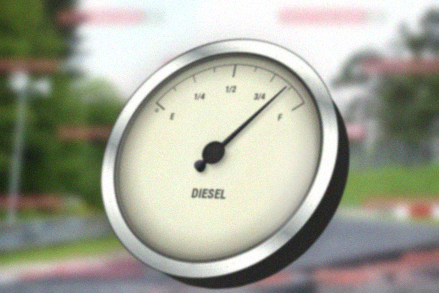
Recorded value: 0.875
